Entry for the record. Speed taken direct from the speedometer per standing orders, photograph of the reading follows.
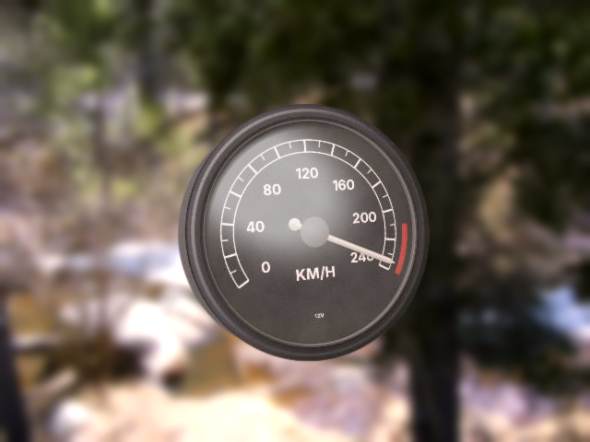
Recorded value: 235 km/h
